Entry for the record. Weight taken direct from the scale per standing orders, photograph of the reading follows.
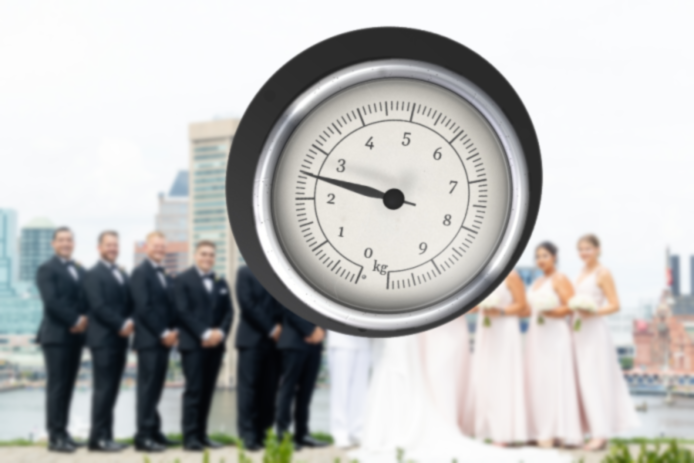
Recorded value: 2.5 kg
